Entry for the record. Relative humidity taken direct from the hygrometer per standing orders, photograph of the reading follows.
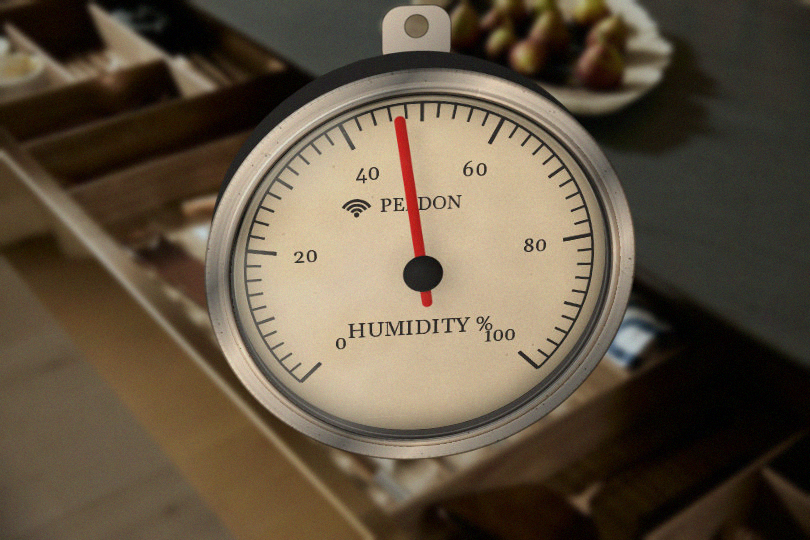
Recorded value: 47 %
